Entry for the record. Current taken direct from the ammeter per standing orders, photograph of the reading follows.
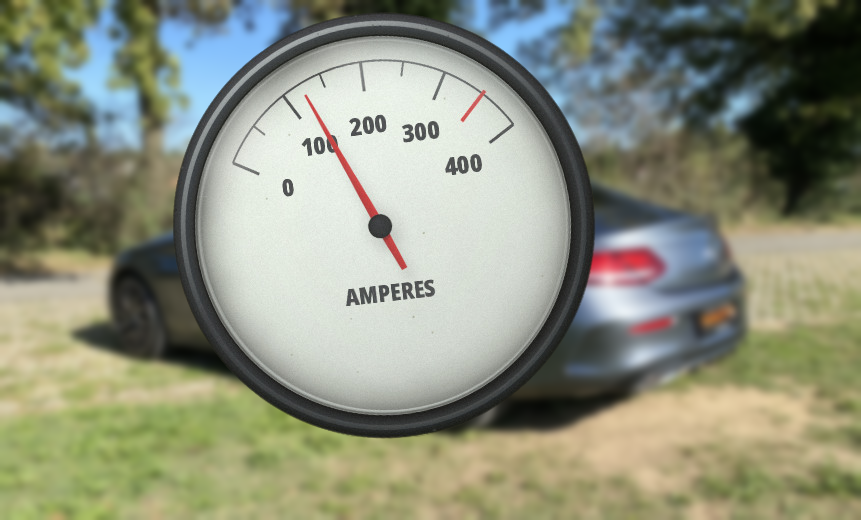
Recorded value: 125 A
